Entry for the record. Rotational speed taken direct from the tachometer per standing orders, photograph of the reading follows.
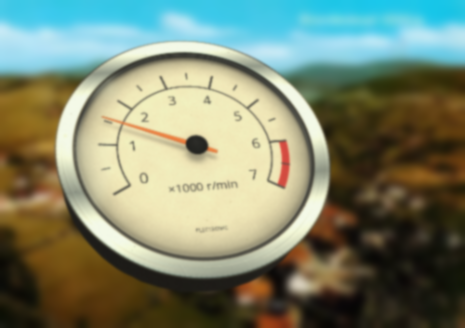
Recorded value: 1500 rpm
